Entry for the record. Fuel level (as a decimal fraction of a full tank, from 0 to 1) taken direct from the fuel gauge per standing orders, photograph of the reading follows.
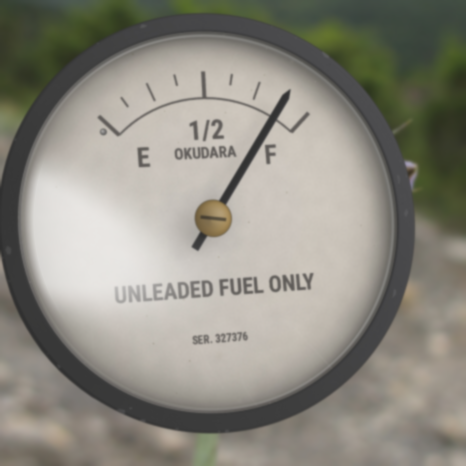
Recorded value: 0.875
